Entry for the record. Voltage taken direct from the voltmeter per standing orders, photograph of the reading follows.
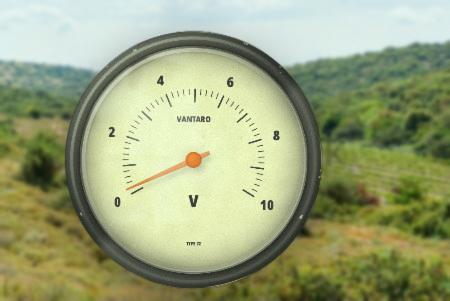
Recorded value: 0.2 V
